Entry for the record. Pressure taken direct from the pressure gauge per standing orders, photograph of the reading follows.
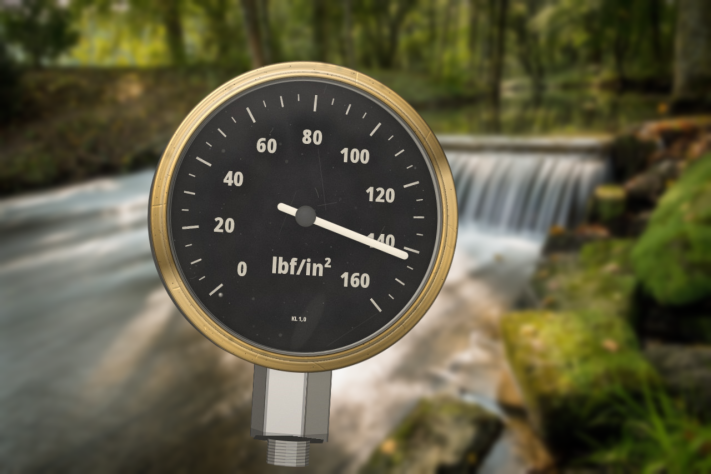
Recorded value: 142.5 psi
